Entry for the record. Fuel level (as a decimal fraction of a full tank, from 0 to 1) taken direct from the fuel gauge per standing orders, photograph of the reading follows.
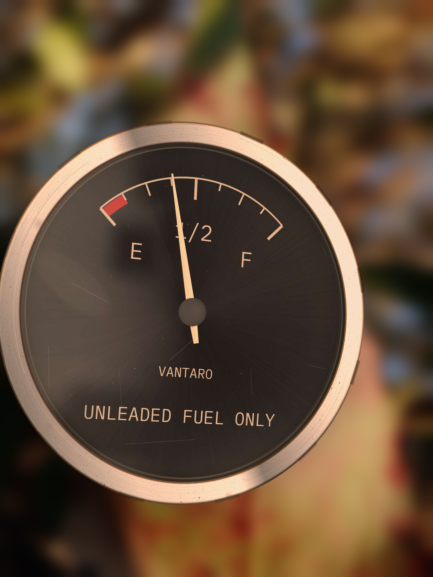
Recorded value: 0.375
